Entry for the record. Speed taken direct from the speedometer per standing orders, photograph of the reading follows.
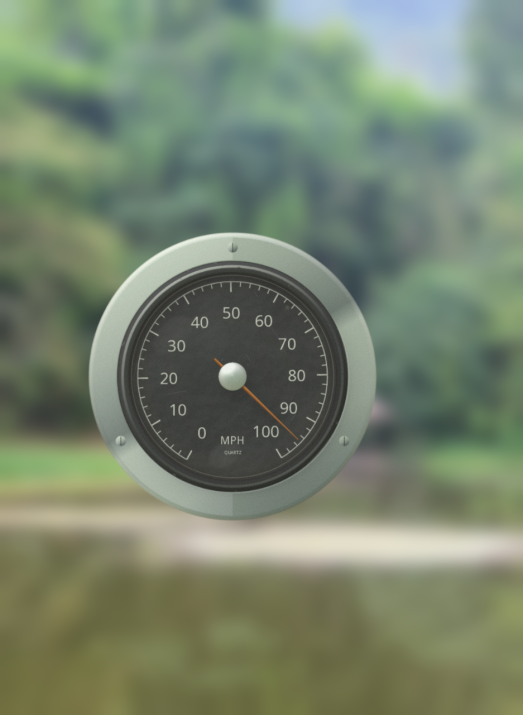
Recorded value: 95 mph
